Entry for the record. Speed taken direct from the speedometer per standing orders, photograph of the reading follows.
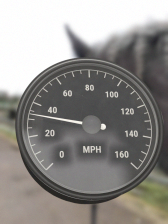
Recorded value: 32.5 mph
